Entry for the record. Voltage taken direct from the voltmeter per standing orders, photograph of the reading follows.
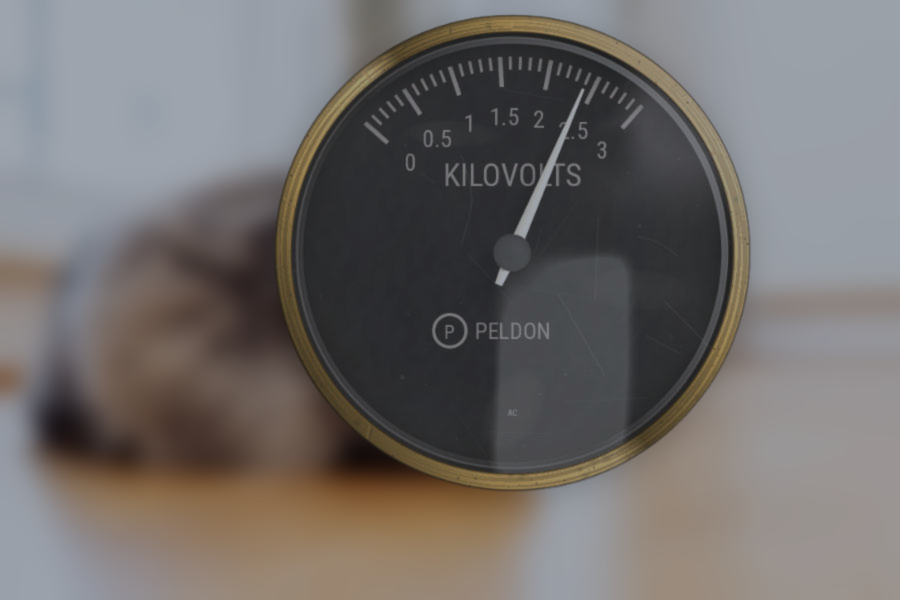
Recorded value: 2.4 kV
